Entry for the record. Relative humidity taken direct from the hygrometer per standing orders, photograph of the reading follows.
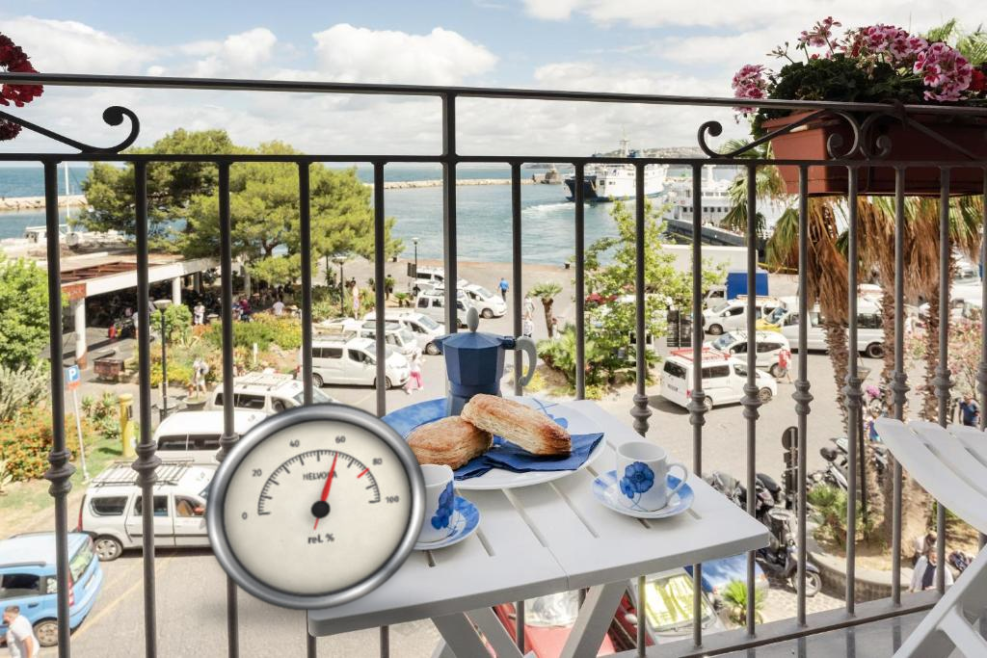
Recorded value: 60 %
